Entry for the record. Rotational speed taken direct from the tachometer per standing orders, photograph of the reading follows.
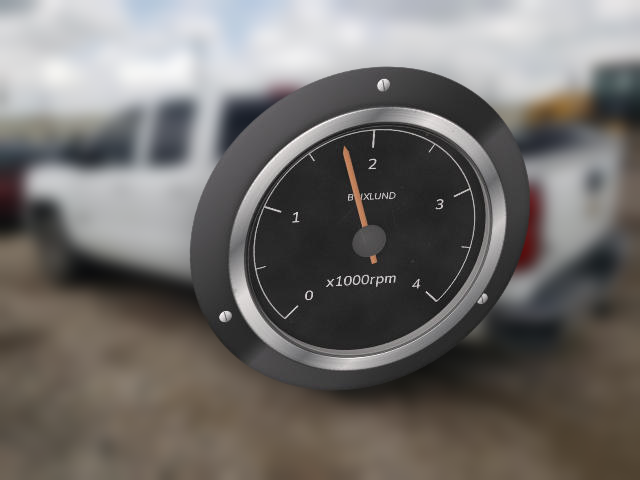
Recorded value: 1750 rpm
